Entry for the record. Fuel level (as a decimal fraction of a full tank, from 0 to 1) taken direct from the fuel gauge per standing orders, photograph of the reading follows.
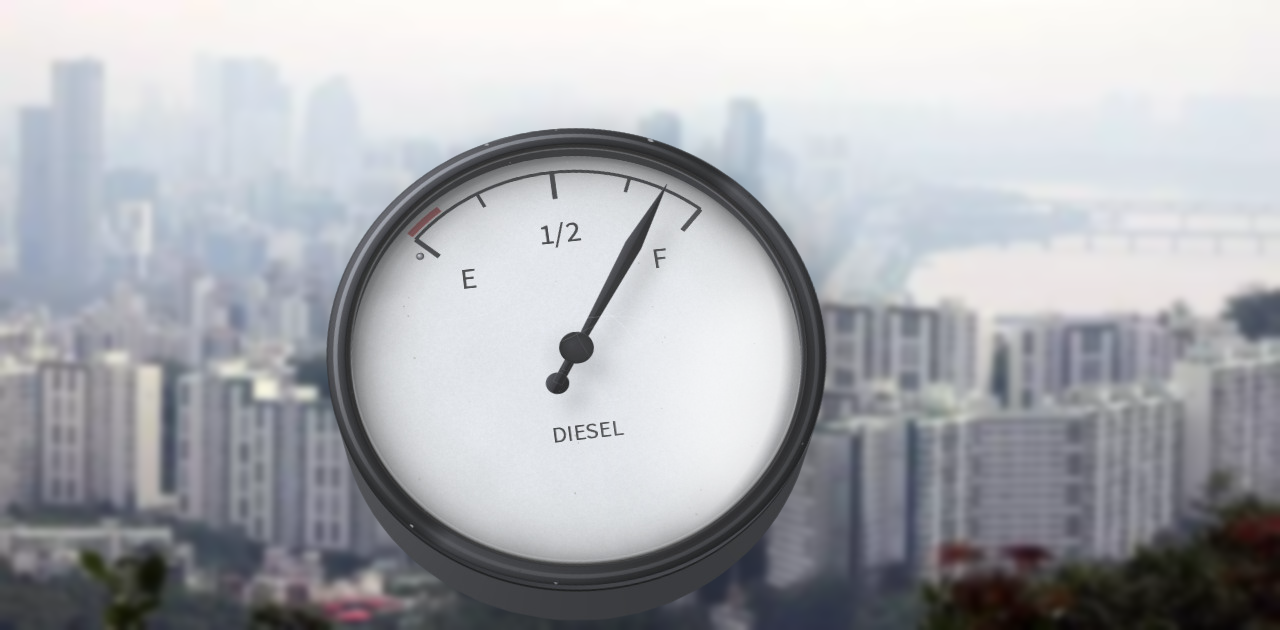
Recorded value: 0.875
